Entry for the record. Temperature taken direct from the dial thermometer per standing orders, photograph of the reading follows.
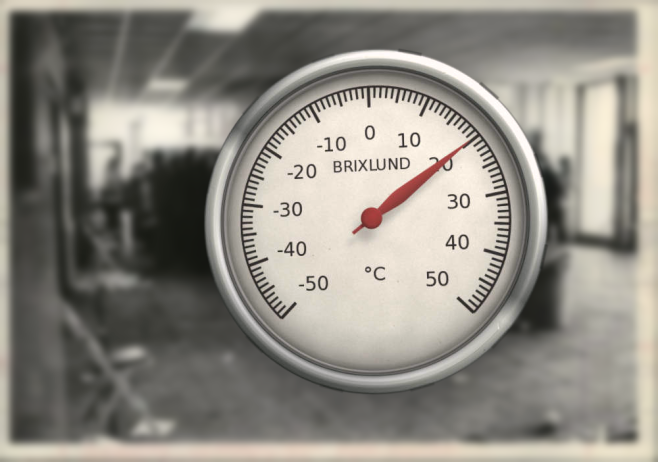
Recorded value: 20 °C
